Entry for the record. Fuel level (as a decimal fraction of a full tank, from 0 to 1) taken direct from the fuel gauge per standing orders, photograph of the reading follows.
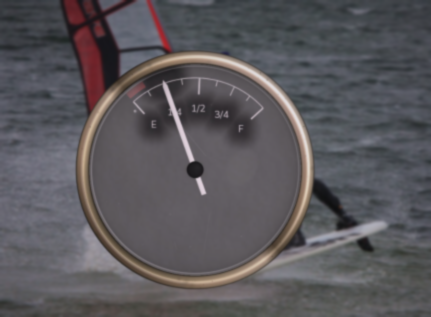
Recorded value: 0.25
